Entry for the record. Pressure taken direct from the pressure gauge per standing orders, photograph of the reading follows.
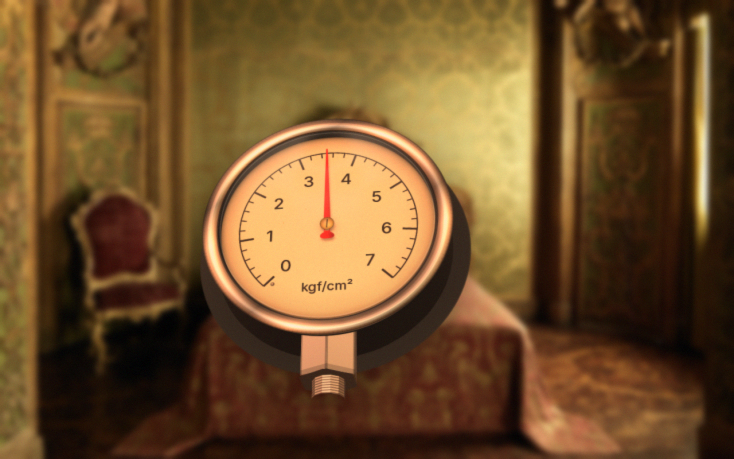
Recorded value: 3.5 kg/cm²
